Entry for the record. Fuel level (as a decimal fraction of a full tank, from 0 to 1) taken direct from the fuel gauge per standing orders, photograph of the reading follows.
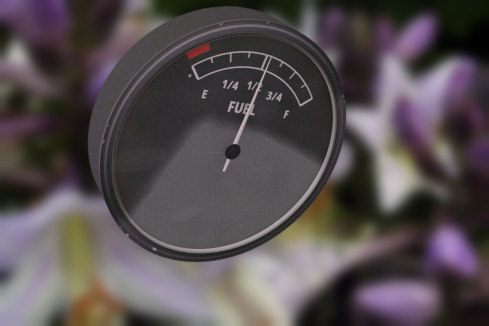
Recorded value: 0.5
